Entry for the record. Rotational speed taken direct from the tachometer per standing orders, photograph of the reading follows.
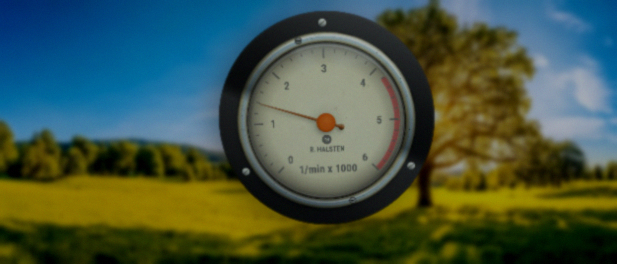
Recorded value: 1400 rpm
